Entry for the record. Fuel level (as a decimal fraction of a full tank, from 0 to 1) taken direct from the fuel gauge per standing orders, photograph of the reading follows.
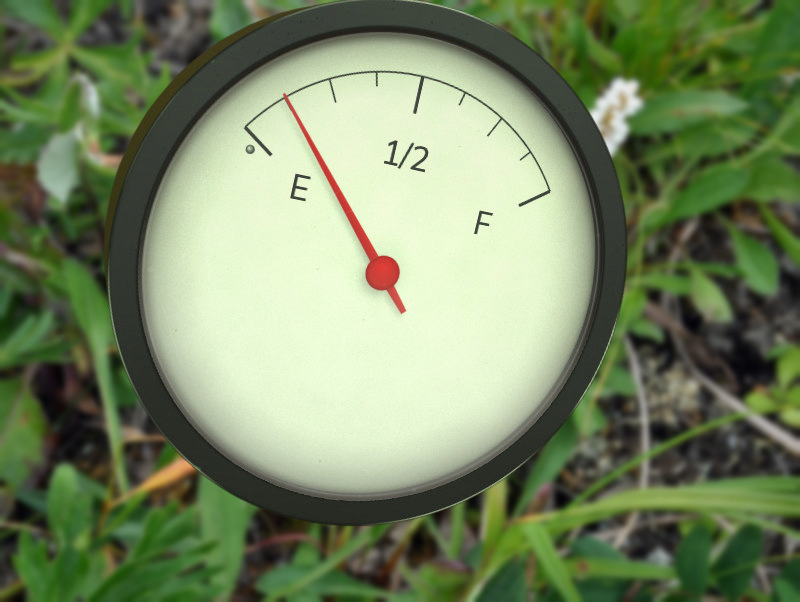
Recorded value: 0.125
